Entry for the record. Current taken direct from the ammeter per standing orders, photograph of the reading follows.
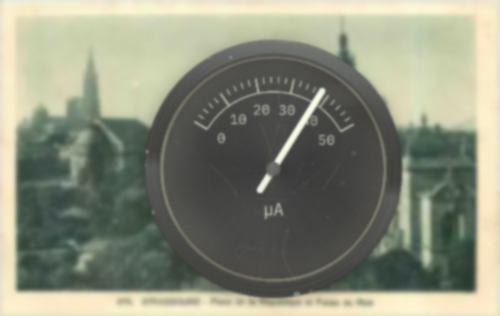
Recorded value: 38 µA
